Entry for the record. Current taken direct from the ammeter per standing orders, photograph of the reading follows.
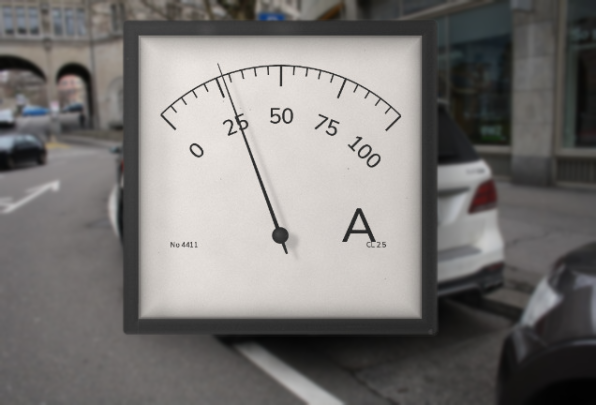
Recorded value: 27.5 A
